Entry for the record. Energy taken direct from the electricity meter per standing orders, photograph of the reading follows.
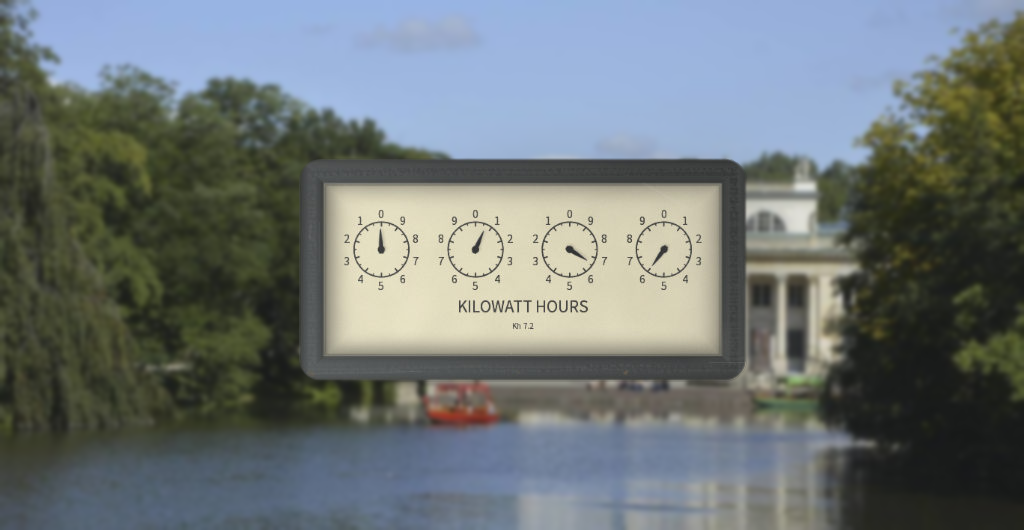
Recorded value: 66 kWh
